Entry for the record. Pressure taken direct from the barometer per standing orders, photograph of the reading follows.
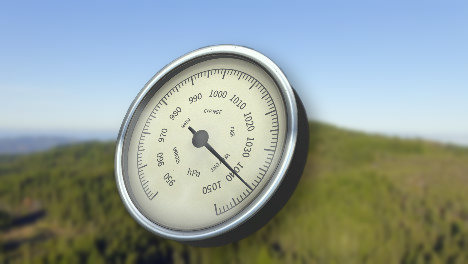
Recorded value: 1040 hPa
